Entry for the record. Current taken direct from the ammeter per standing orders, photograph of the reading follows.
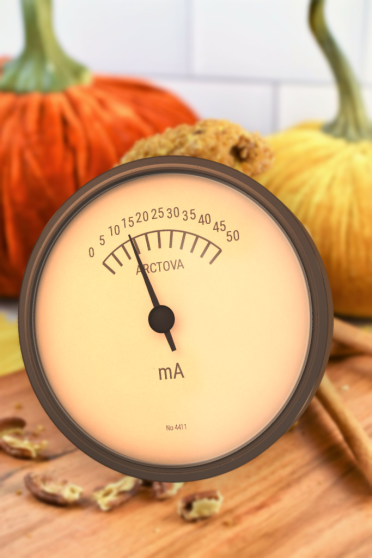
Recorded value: 15 mA
